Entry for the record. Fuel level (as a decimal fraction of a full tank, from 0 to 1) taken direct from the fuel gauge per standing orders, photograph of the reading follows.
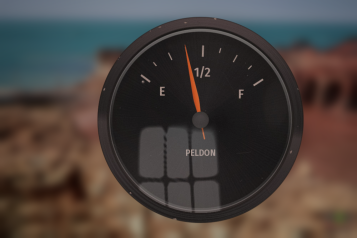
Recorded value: 0.375
